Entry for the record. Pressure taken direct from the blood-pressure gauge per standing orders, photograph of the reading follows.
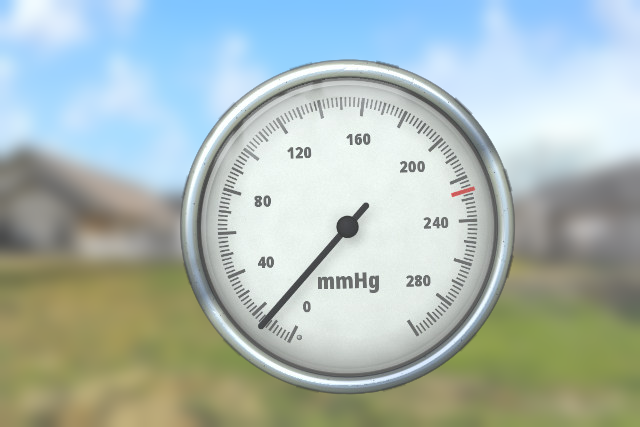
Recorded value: 14 mmHg
